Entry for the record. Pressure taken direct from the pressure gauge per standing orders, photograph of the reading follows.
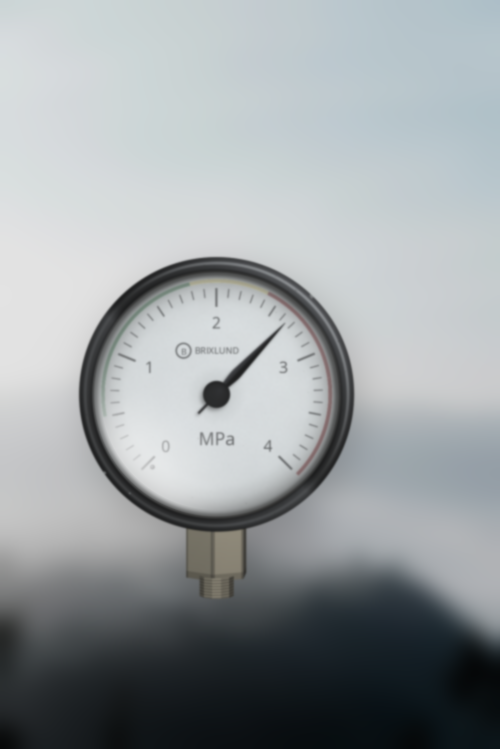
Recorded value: 2.65 MPa
